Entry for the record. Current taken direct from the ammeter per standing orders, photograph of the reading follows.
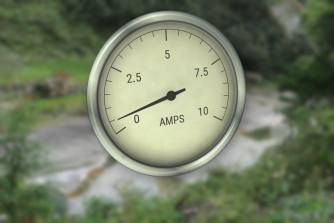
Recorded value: 0.5 A
